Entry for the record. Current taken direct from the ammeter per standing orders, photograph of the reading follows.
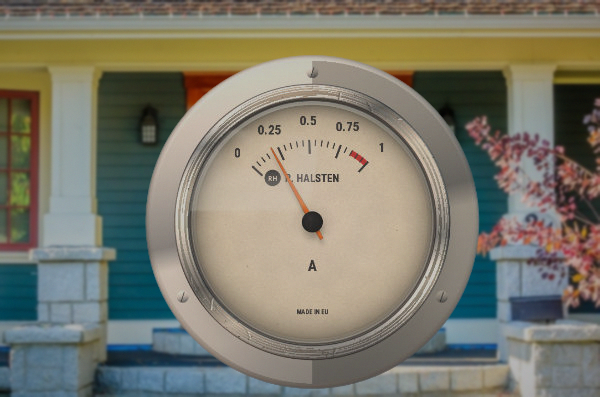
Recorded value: 0.2 A
